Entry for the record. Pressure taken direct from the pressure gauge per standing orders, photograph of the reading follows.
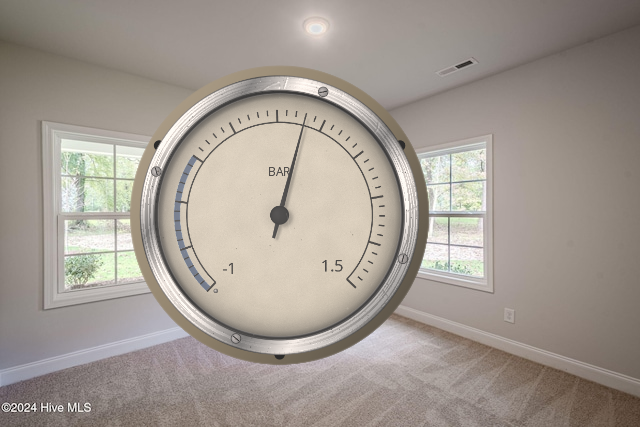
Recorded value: 0.4 bar
